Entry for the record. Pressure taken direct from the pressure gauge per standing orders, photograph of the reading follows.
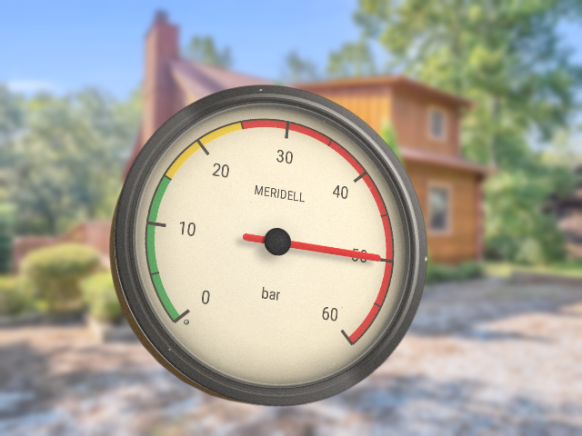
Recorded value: 50 bar
